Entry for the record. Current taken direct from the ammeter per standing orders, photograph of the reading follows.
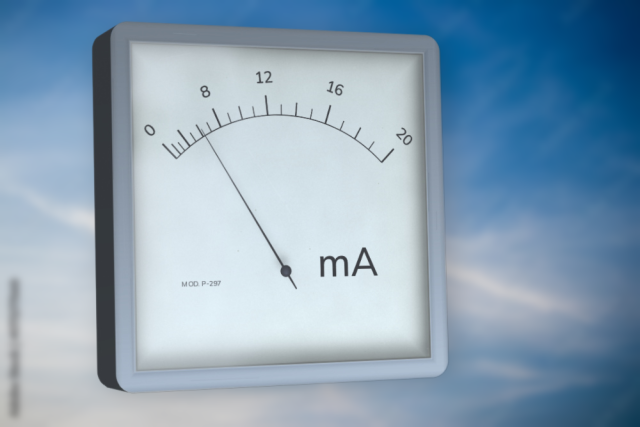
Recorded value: 6 mA
